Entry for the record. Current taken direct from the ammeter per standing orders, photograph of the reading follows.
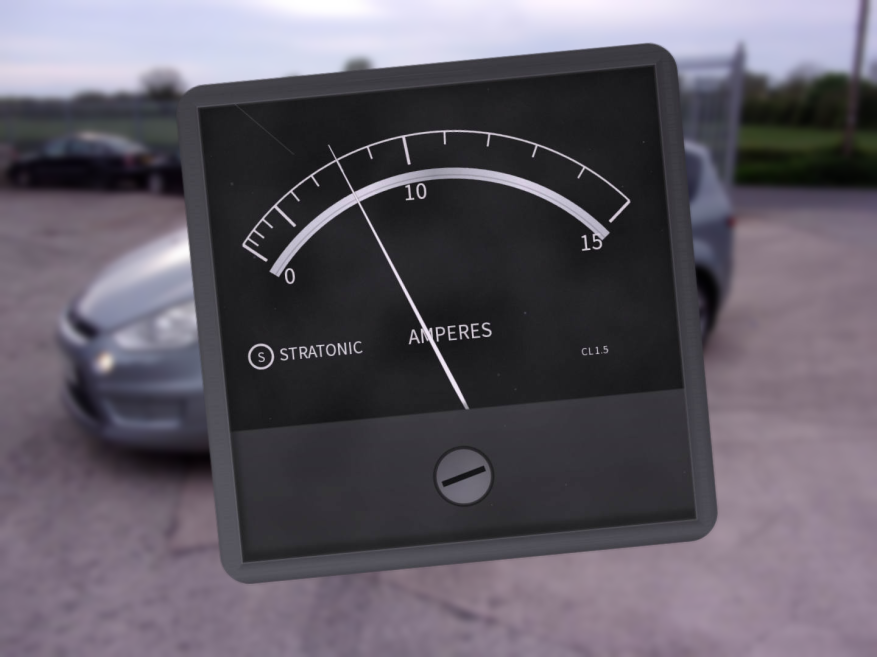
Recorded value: 8 A
